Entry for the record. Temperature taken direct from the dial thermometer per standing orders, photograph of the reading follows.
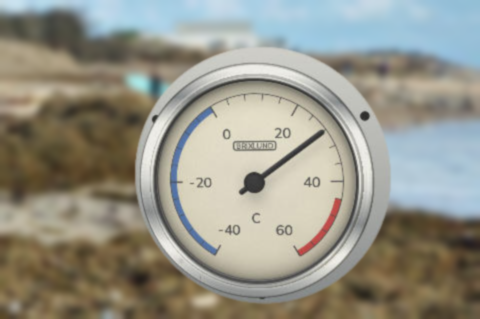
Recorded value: 28 °C
